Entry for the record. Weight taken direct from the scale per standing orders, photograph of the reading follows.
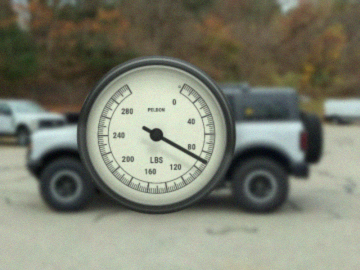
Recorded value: 90 lb
